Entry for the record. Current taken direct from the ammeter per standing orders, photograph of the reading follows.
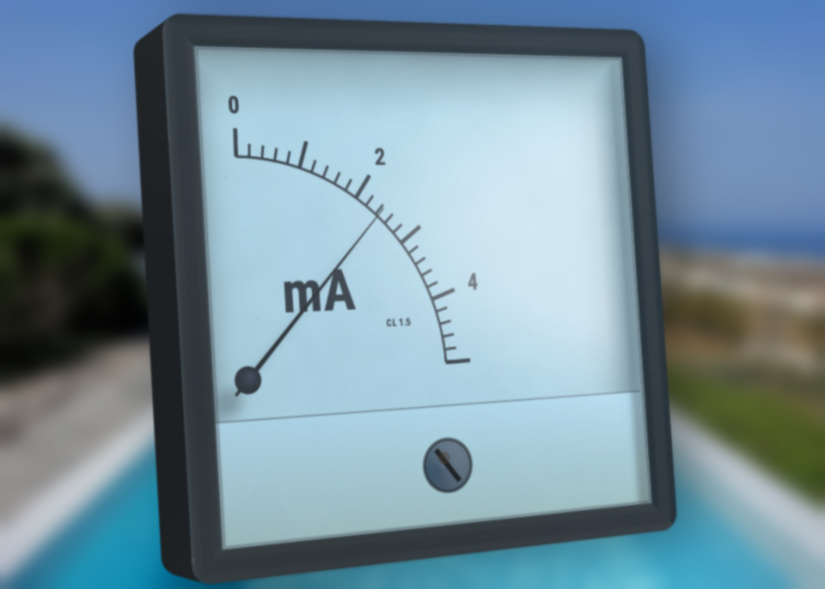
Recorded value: 2.4 mA
